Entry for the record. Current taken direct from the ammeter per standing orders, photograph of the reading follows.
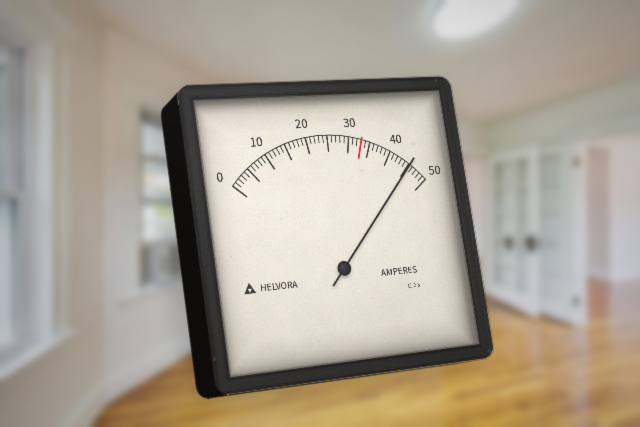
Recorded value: 45 A
